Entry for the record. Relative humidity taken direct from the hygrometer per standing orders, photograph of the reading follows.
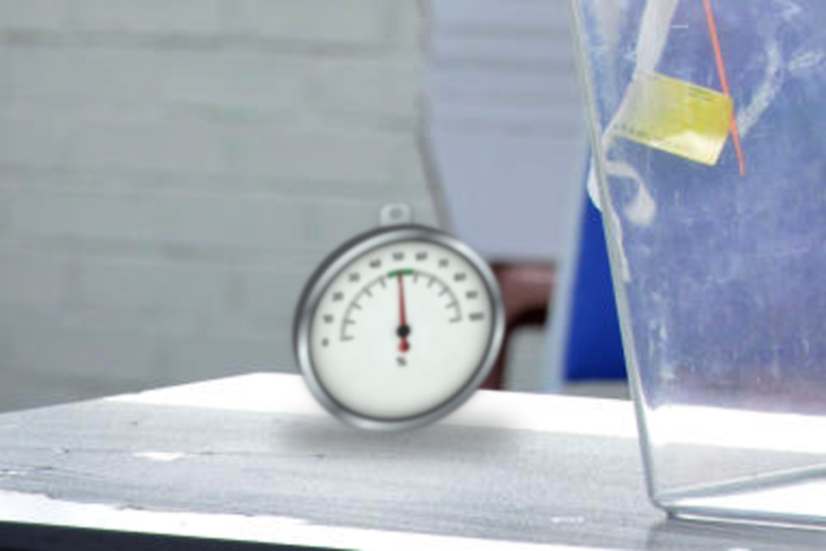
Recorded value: 50 %
